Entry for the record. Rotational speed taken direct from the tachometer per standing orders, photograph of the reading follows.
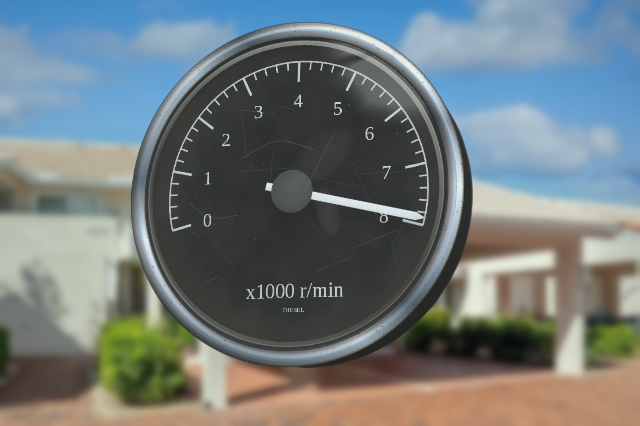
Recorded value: 7900 rpm
